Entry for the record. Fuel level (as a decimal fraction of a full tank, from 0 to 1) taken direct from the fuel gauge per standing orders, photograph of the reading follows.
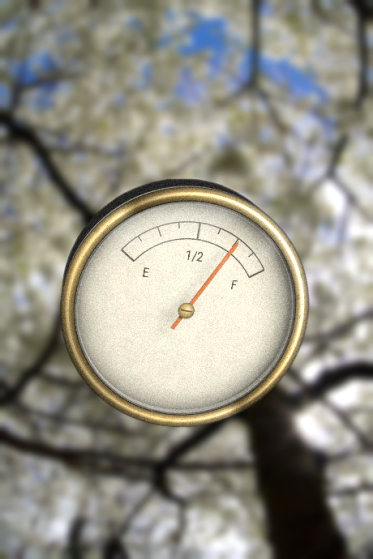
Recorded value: 0.75
